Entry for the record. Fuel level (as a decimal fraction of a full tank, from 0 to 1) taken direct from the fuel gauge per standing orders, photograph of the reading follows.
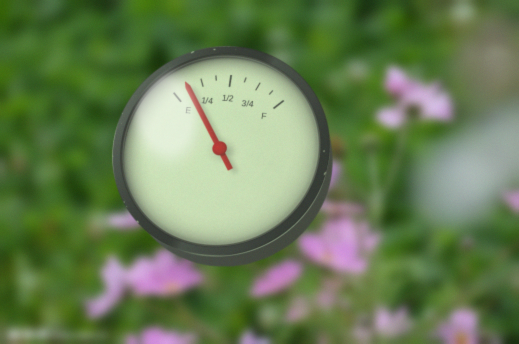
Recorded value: 0.125
